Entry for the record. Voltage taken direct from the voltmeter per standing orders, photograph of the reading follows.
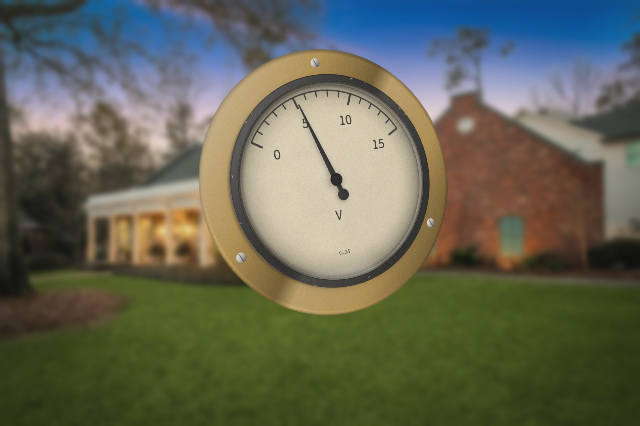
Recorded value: 5 V
